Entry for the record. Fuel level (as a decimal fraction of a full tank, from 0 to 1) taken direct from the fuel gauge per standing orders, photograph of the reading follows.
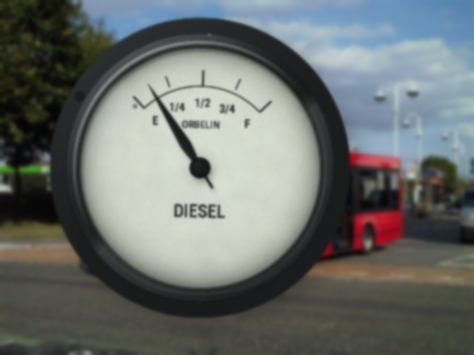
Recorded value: 0.125
